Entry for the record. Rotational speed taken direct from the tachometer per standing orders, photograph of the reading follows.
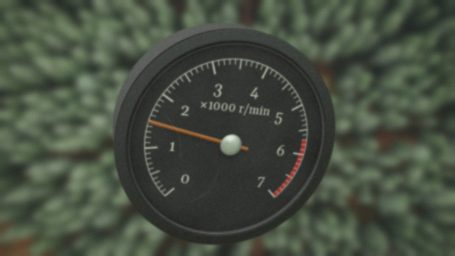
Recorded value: 1500 rpm
